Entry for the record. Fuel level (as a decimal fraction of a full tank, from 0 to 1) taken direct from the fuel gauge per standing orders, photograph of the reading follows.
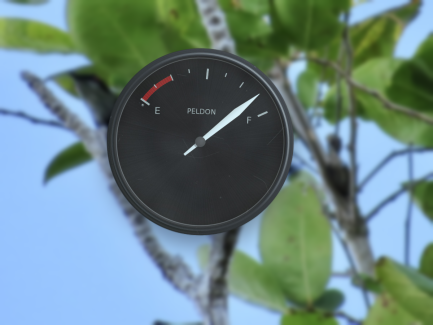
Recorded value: 0.875
